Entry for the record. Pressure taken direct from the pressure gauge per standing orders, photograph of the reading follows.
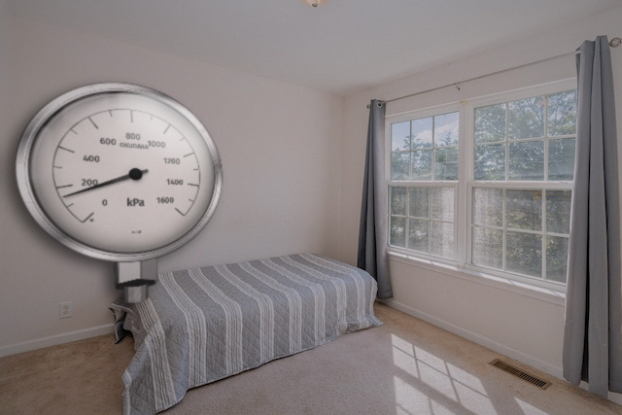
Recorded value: 150 kPa
